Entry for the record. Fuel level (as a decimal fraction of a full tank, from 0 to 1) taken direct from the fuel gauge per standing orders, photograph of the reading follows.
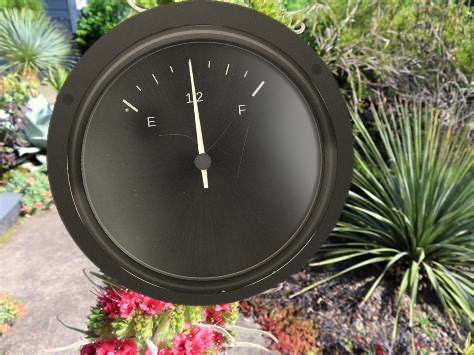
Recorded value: 0.5
